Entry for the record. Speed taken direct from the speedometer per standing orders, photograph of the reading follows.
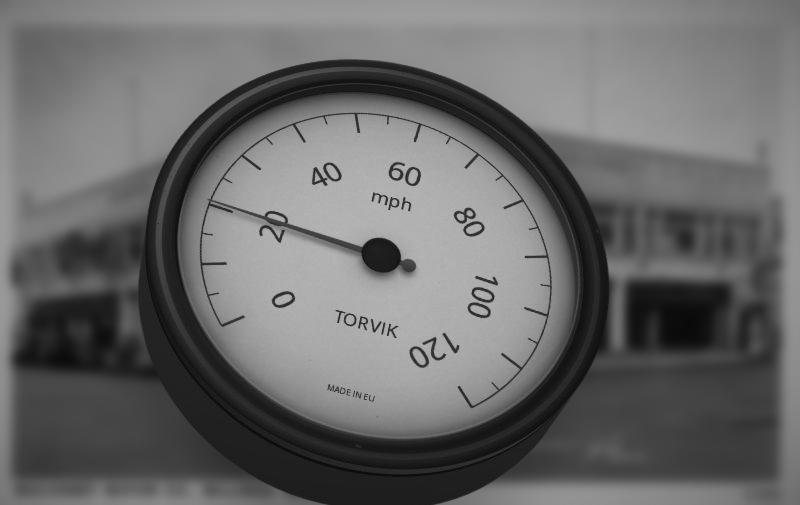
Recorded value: 20 mph
